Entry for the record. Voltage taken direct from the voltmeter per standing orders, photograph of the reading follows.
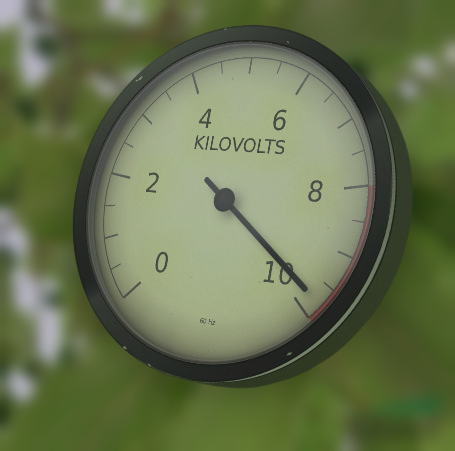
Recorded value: 9.75 kV
